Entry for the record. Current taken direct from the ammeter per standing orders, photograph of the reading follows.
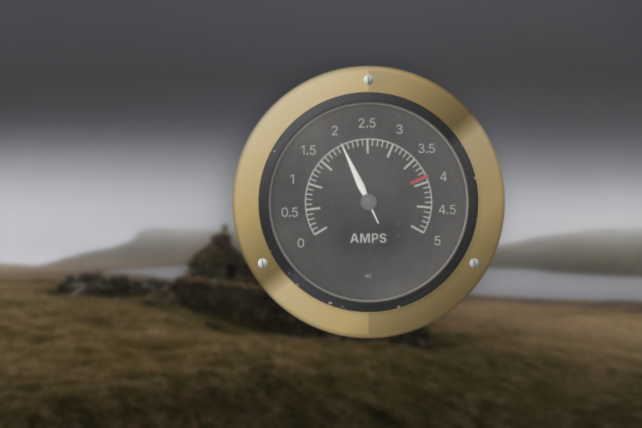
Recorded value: 2 A
